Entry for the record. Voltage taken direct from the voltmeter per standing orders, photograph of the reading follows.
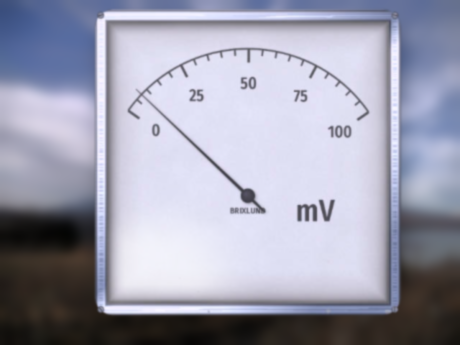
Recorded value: 7.5 mV
